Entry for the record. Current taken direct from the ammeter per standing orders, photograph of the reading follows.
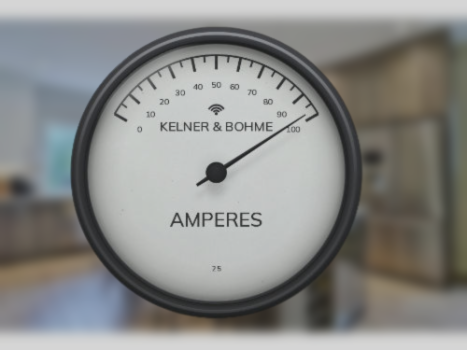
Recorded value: 97.5 A
